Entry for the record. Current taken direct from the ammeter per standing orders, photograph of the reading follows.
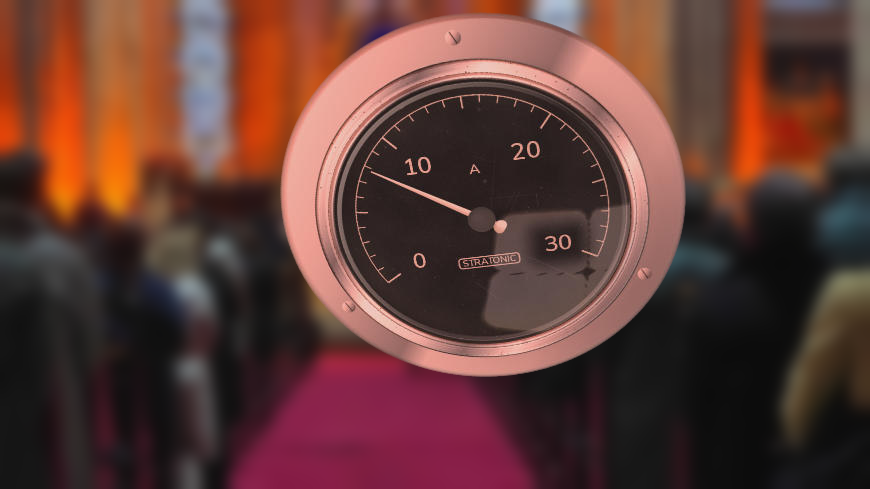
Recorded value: 8 A
